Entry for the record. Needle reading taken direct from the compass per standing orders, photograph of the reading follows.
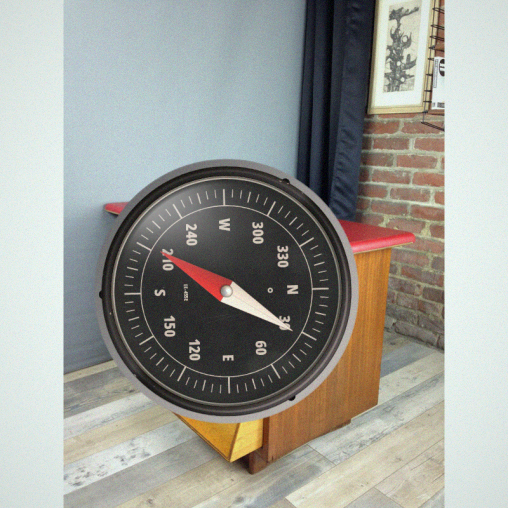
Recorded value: 212.5 °
